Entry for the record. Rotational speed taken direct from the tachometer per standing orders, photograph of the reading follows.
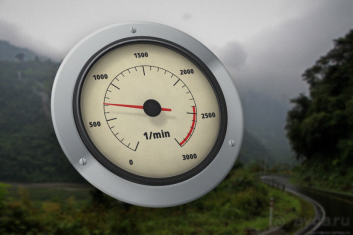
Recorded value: 700 rpm
